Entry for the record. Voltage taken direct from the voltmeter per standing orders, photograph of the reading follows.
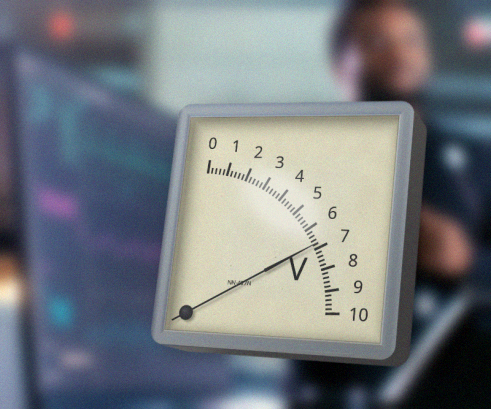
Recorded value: 6.8 V
